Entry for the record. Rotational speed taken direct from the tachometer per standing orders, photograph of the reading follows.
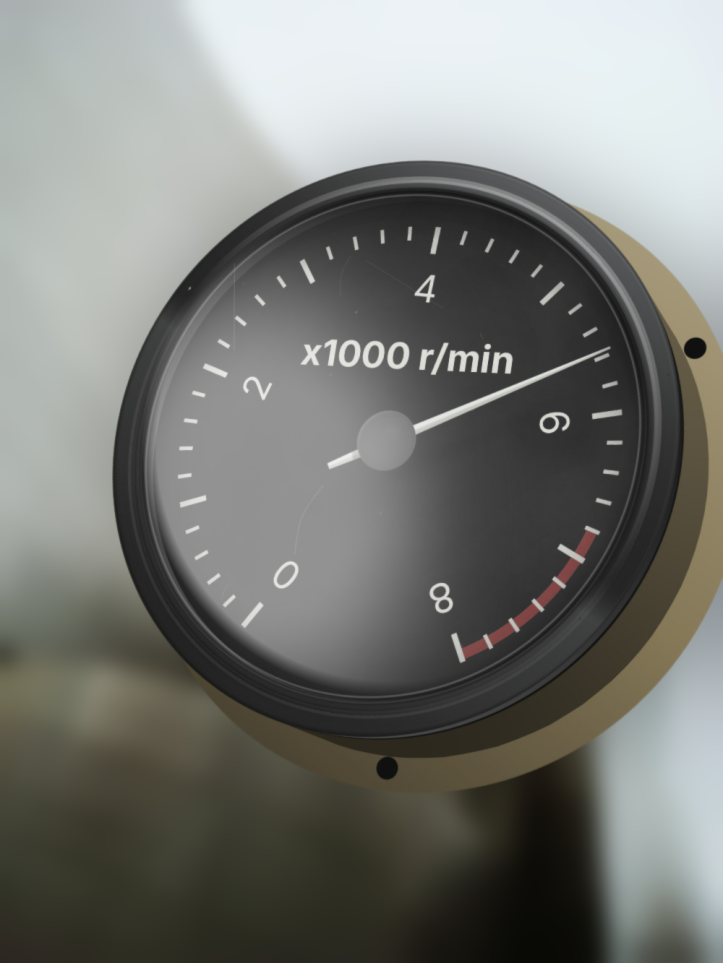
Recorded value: 5600 rpm
